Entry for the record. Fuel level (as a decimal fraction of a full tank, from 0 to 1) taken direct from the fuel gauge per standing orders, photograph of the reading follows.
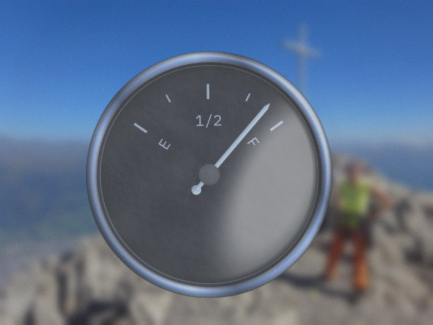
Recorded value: 0.875
